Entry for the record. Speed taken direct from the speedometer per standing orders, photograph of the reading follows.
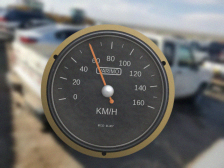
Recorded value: 60 km/h
